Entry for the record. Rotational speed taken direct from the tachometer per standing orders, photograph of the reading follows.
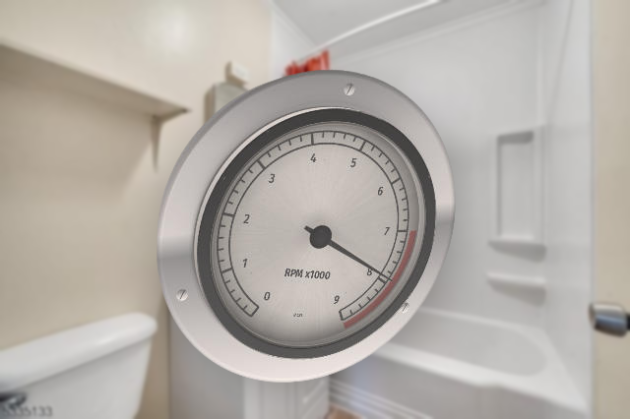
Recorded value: 7900 rpm
